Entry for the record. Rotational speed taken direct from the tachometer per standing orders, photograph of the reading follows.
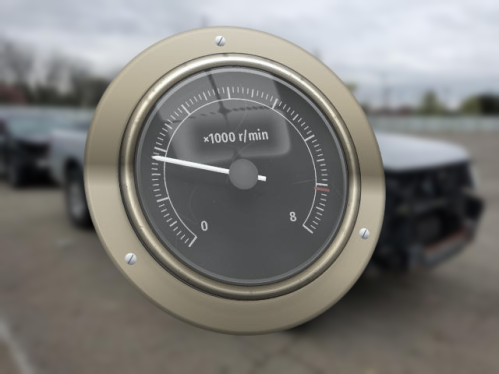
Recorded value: 1800 rpm
